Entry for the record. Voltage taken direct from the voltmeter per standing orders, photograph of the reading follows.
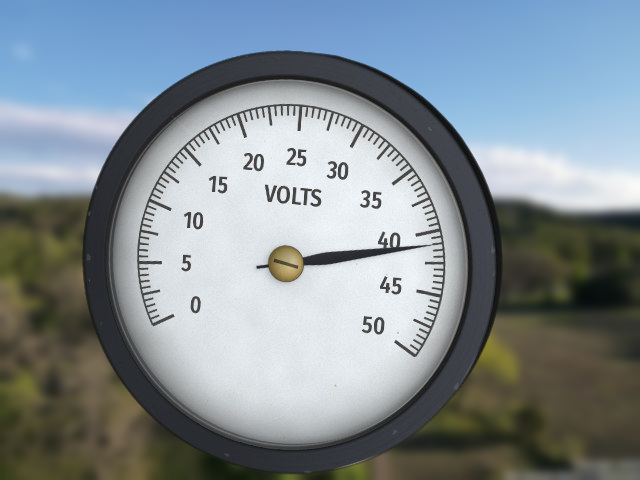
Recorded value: 41 V
